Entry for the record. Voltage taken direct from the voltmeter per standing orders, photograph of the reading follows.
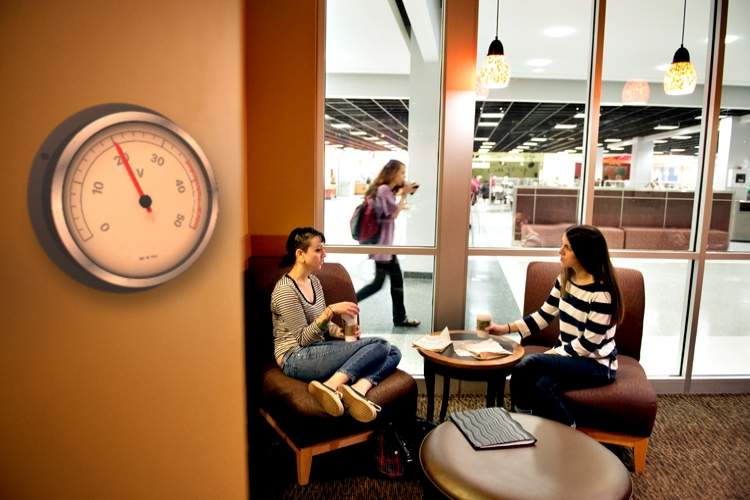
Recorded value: 20 V
